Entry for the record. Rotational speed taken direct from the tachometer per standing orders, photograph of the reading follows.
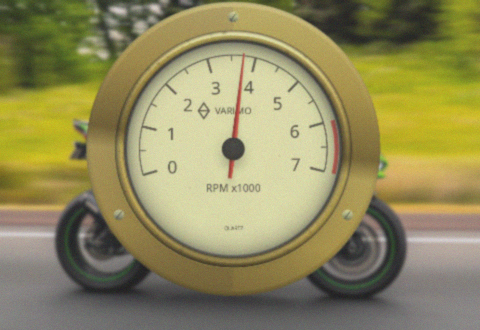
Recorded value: 3750 rpm
